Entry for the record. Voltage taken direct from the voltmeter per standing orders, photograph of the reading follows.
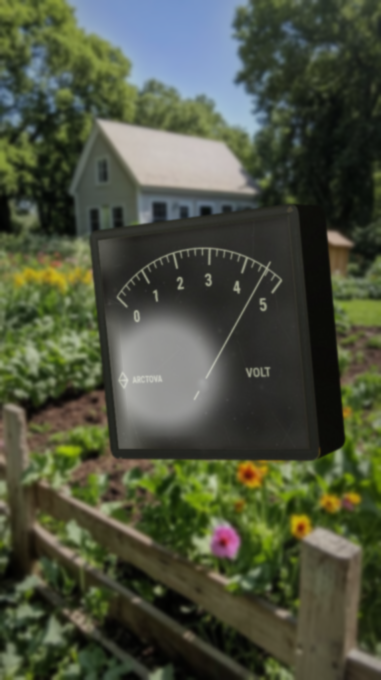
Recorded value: 4.6 V
